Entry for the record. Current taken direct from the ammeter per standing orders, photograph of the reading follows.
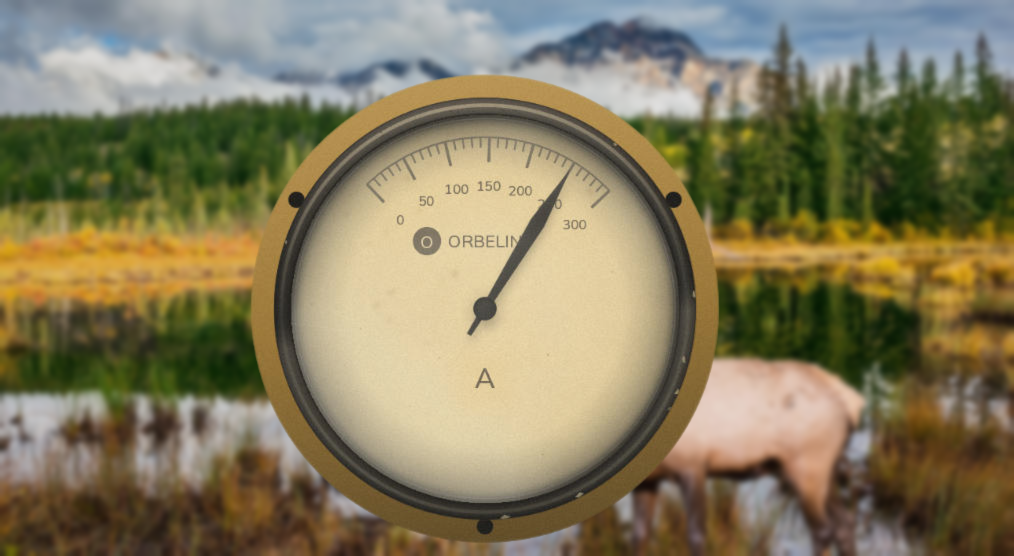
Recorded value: 250 A
